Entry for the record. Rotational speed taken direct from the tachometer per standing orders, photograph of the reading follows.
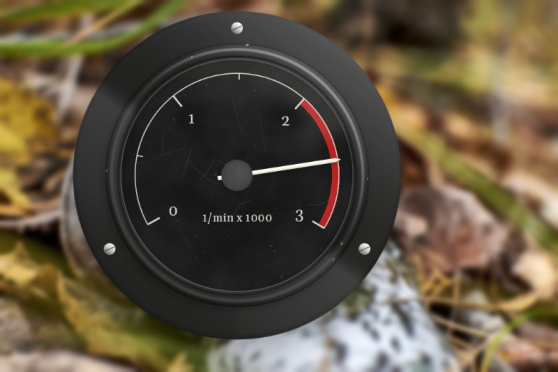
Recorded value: 2500 rpm
